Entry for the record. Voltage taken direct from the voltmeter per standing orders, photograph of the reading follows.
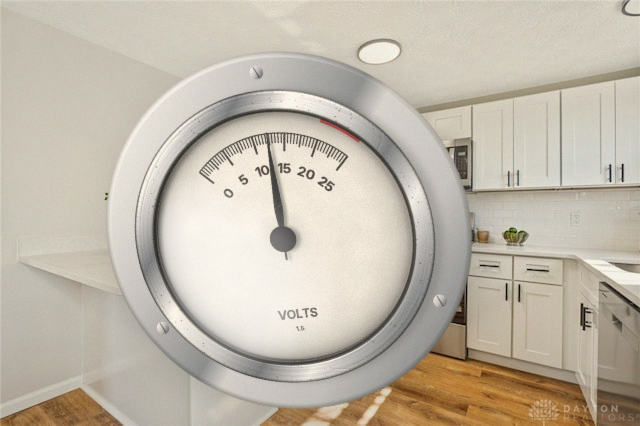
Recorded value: 12.5 V
